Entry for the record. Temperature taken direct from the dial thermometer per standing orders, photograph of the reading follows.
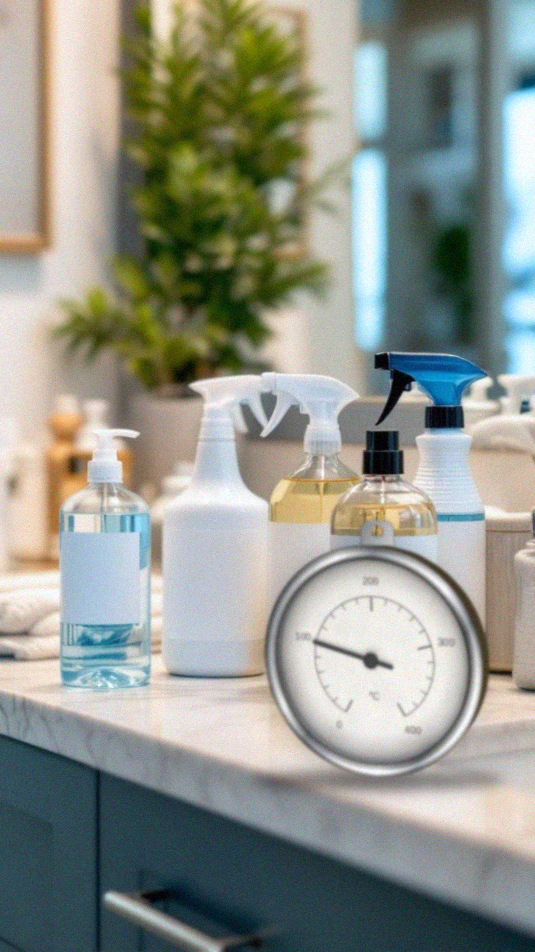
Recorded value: 100 °C
